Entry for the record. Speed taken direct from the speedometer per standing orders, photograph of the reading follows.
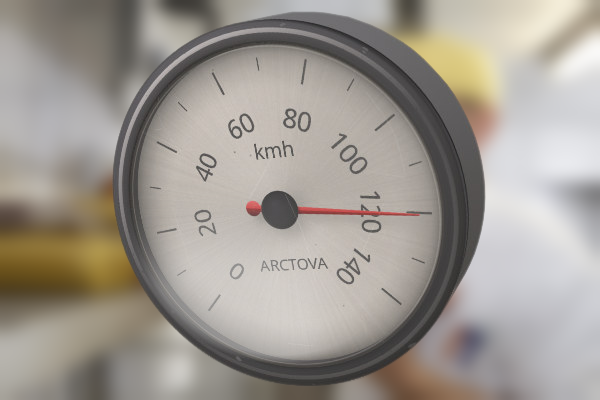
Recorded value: 120 km/h
